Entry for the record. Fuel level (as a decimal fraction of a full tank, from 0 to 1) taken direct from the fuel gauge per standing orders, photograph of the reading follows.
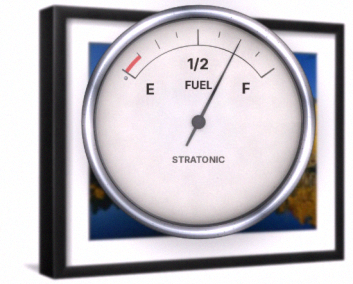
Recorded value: 0.75
